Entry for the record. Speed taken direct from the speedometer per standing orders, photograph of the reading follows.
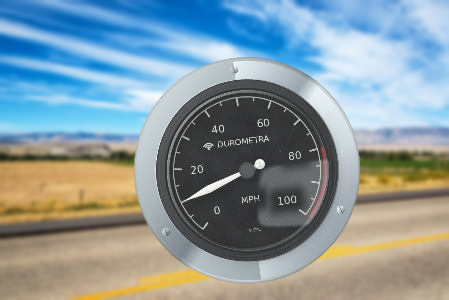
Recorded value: 10 mph
